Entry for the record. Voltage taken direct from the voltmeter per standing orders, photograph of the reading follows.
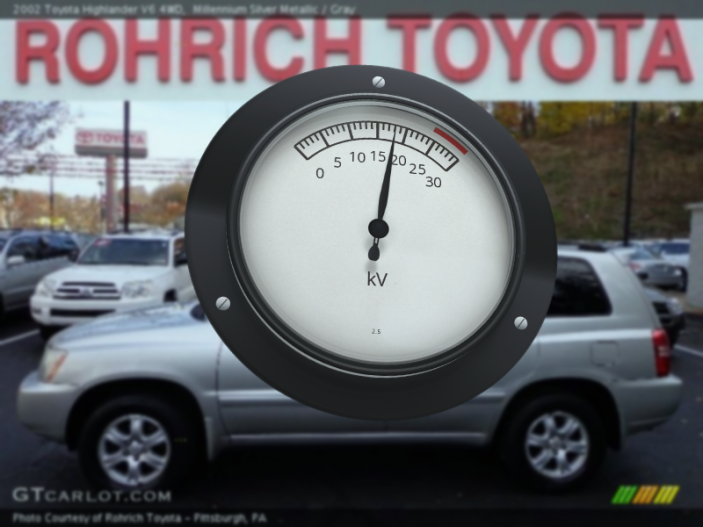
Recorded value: 18 kV
